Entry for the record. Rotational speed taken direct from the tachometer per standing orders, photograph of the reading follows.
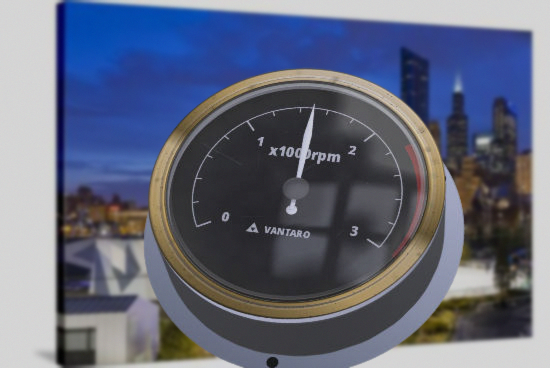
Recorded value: 1500 rpm
